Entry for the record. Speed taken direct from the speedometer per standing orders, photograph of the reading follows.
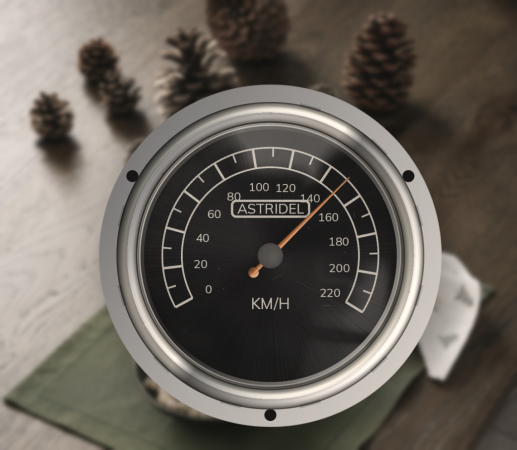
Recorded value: 150 km/h
